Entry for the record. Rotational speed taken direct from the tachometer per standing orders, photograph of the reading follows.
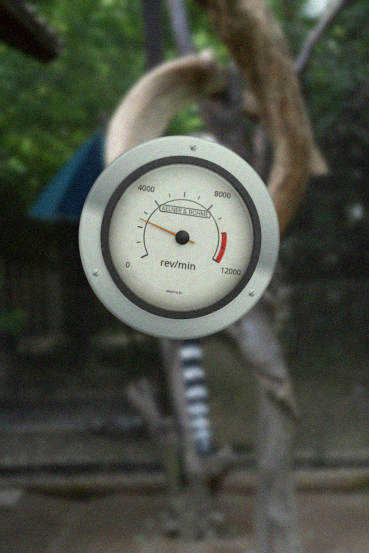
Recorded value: 2500 rpm
